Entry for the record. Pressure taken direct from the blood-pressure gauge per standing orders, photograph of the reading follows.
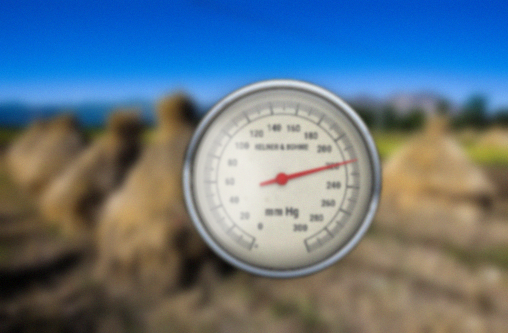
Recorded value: 220 mmHg
